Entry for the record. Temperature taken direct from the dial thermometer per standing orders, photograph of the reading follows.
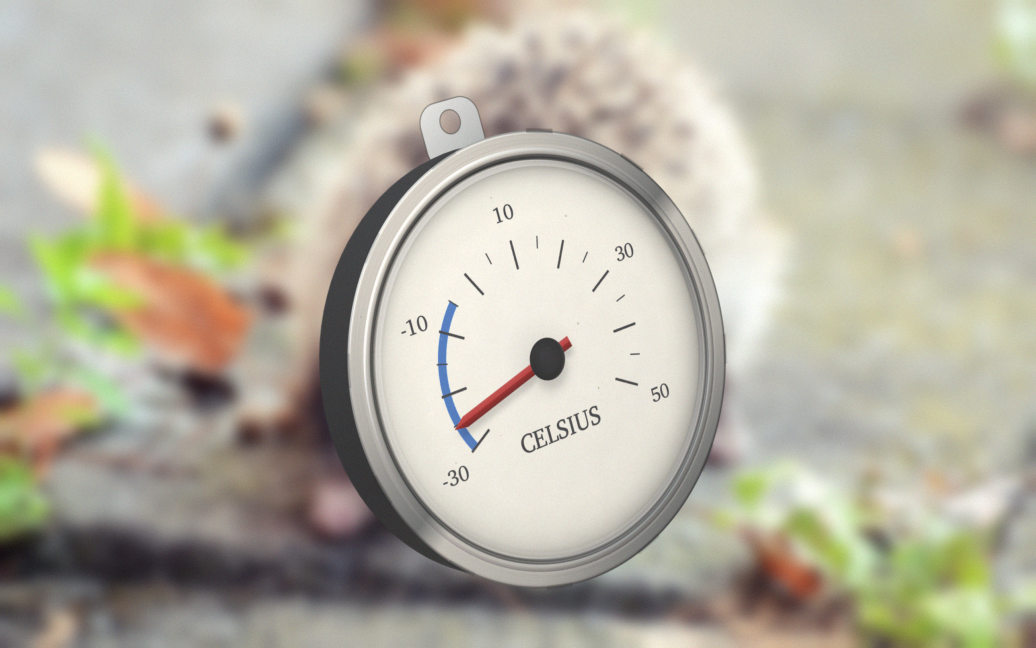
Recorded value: -25 °C
